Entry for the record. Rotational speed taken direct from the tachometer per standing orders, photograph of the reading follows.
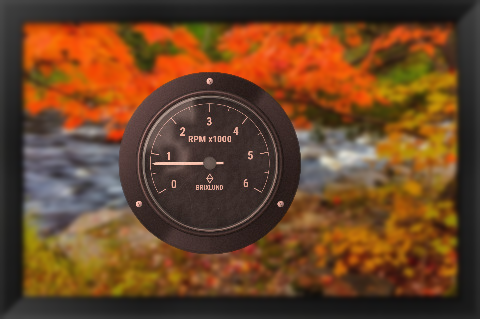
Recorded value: 750 rpm
